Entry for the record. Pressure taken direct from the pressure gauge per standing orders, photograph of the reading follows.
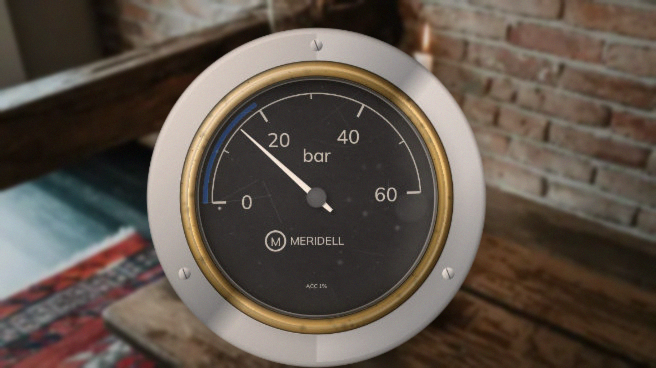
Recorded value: 15 bar
